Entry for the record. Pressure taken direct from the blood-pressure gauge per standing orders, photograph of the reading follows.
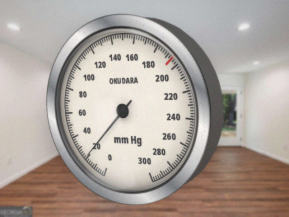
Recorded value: 20 mmHg
